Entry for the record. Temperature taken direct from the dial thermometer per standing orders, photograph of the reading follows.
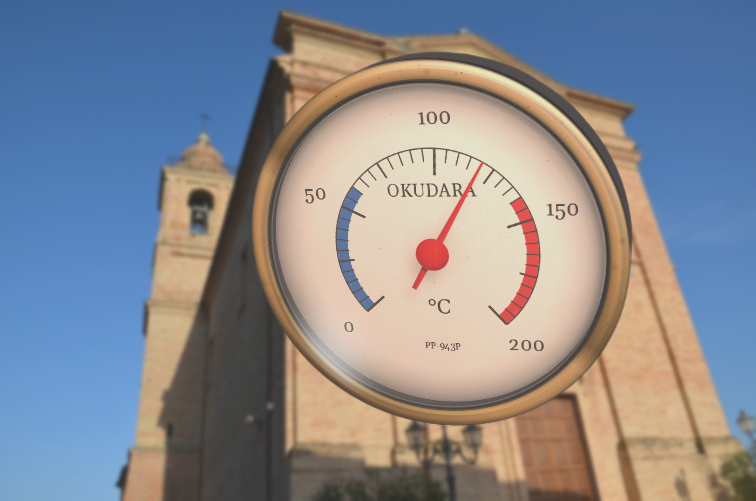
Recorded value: 120 °C
